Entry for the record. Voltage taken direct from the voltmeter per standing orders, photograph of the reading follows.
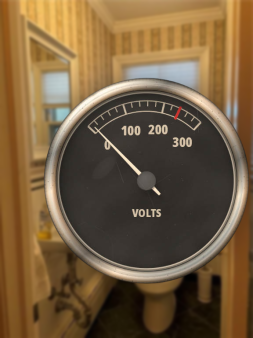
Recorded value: 10 V
